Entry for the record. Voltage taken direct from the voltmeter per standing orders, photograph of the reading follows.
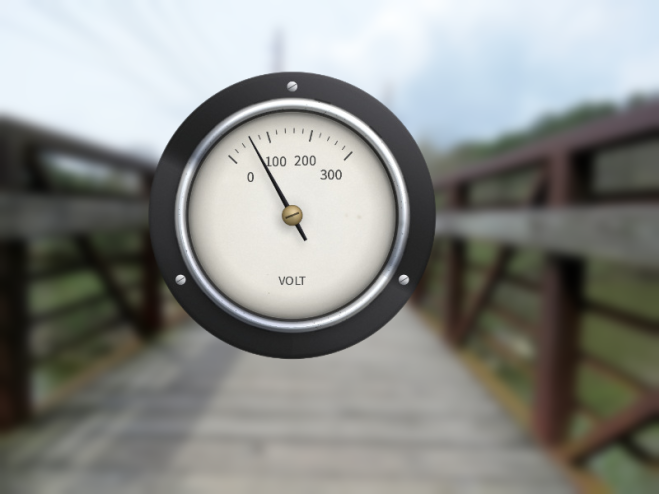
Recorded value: 60 V
